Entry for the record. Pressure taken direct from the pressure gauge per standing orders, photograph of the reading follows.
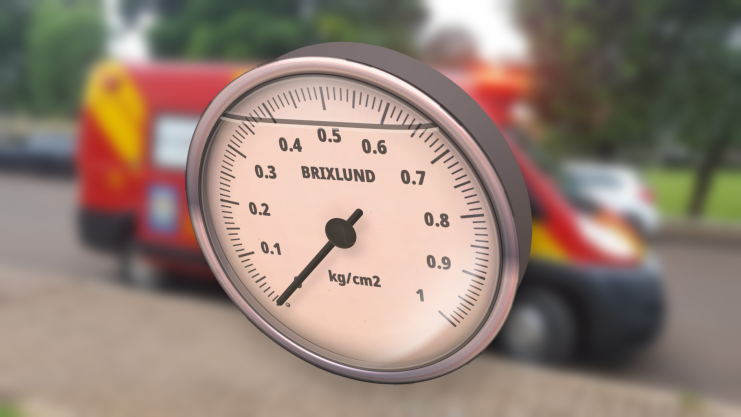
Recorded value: 0 kg/cm²
